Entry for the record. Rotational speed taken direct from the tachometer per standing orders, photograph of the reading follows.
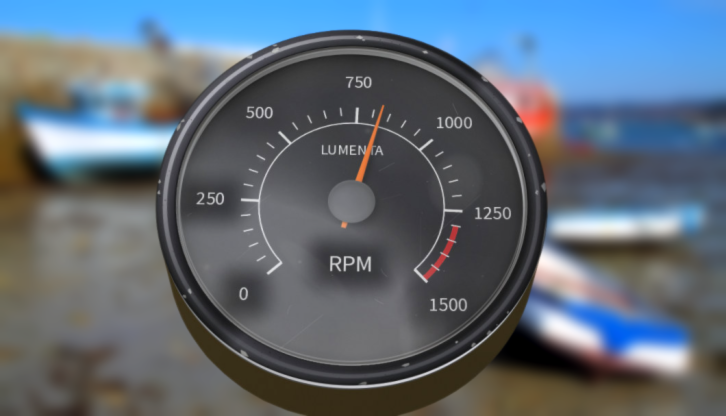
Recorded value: 825 rpm
